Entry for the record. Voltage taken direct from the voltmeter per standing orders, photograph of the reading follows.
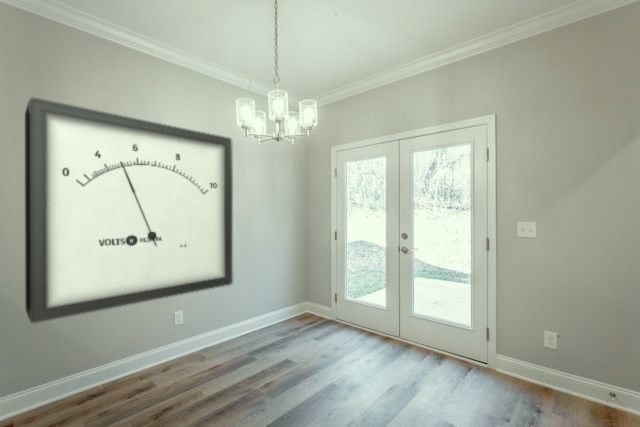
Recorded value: 5 V
